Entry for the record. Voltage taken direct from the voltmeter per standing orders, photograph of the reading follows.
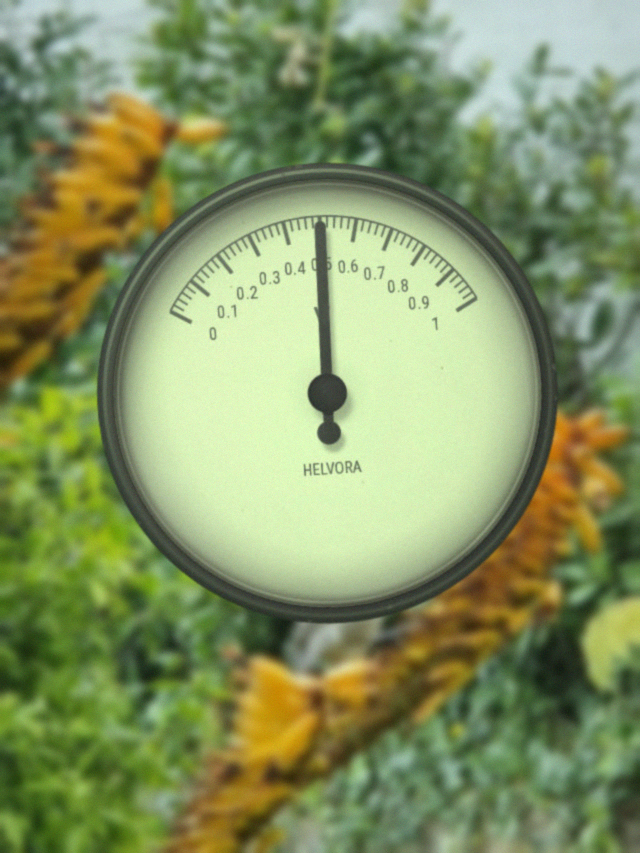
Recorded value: 0.5 V
